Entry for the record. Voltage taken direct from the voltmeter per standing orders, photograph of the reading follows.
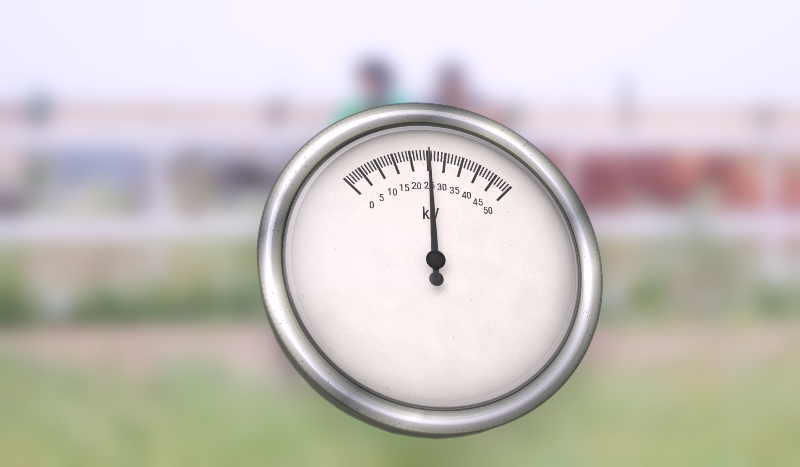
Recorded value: 25 kV
